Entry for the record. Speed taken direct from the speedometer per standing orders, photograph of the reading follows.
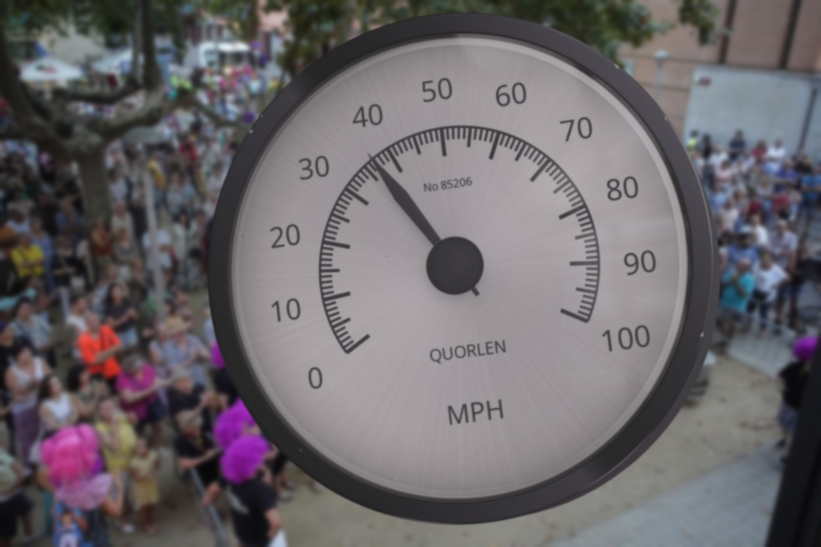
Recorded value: 37 mph
